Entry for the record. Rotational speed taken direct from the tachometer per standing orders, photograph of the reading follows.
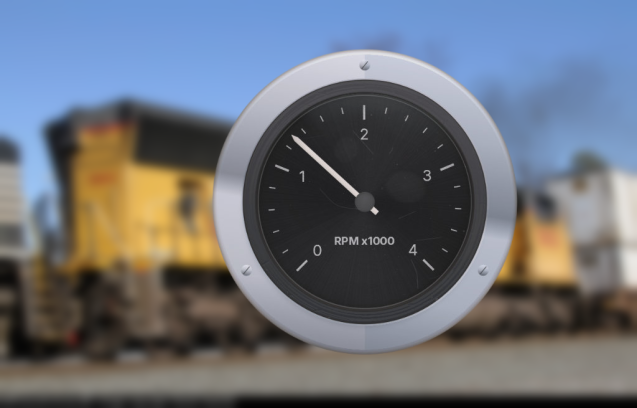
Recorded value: 1300 rpm
